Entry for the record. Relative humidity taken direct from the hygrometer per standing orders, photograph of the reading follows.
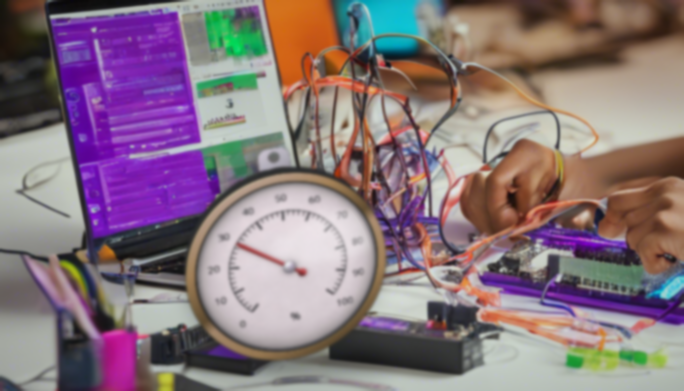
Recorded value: 30 %
